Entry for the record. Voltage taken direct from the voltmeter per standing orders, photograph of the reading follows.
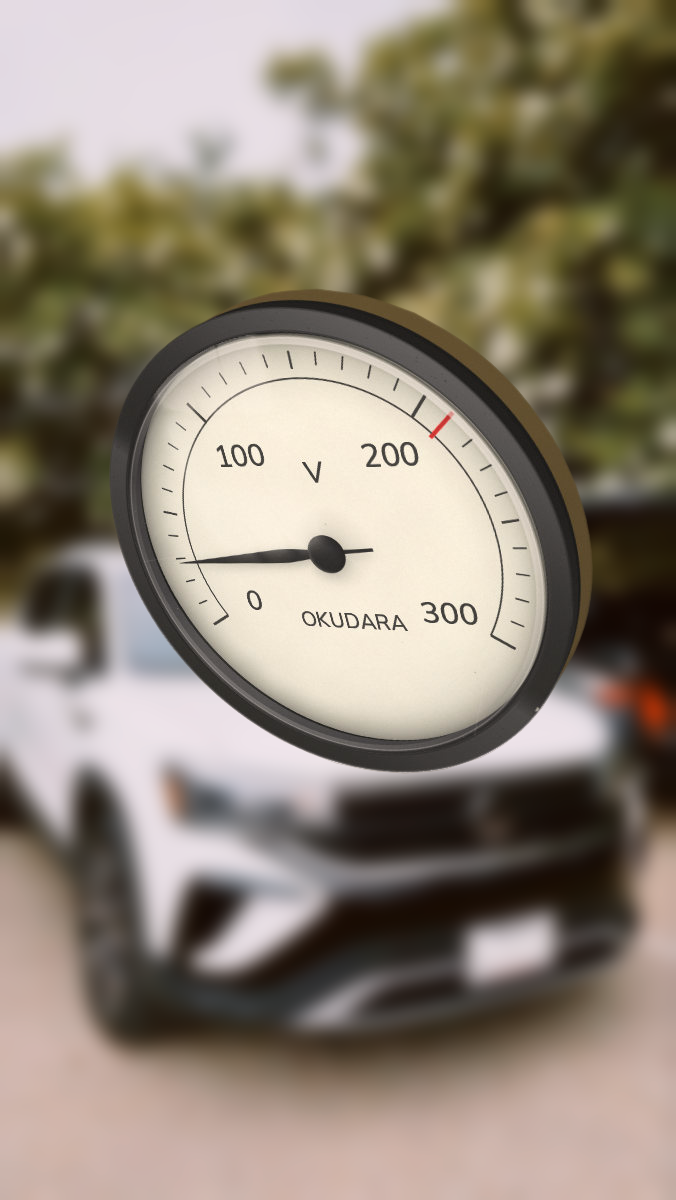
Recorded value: 30 V
